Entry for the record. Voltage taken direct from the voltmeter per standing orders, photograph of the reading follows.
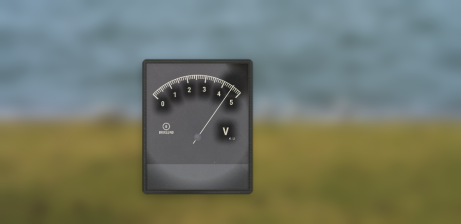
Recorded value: 4.5 V
